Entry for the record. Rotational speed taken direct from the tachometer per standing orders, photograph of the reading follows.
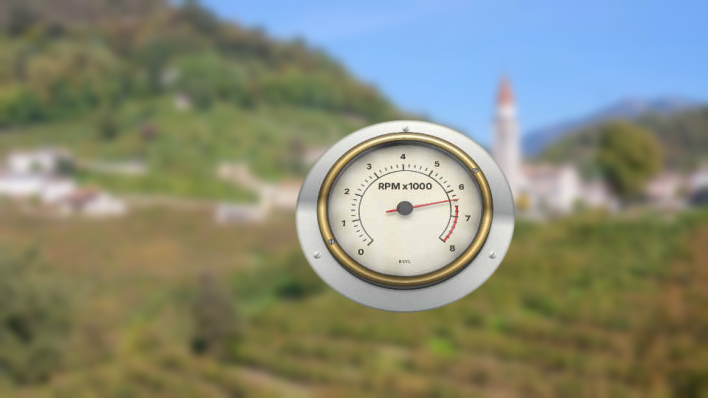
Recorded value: 6400 rpm
